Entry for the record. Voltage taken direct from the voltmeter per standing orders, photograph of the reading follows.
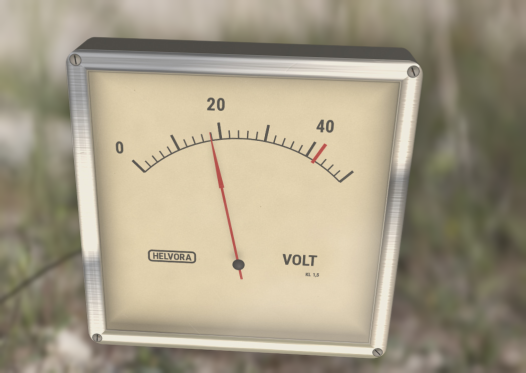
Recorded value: 18 V
